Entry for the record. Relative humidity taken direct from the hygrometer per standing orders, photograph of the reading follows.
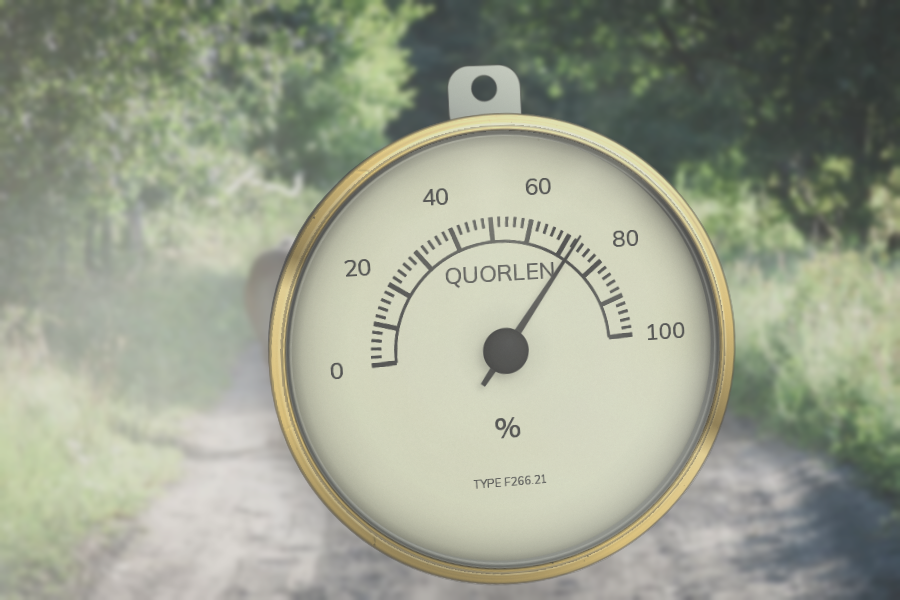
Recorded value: 72 %
